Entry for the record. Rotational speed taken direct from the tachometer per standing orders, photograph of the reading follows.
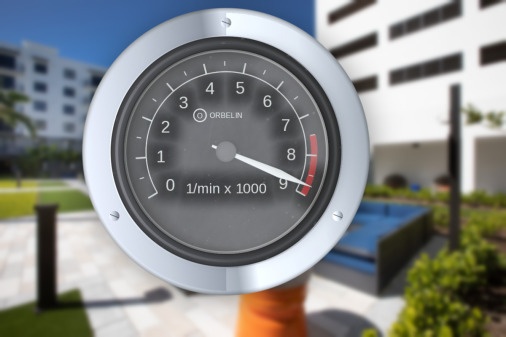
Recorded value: 8750 rpm
